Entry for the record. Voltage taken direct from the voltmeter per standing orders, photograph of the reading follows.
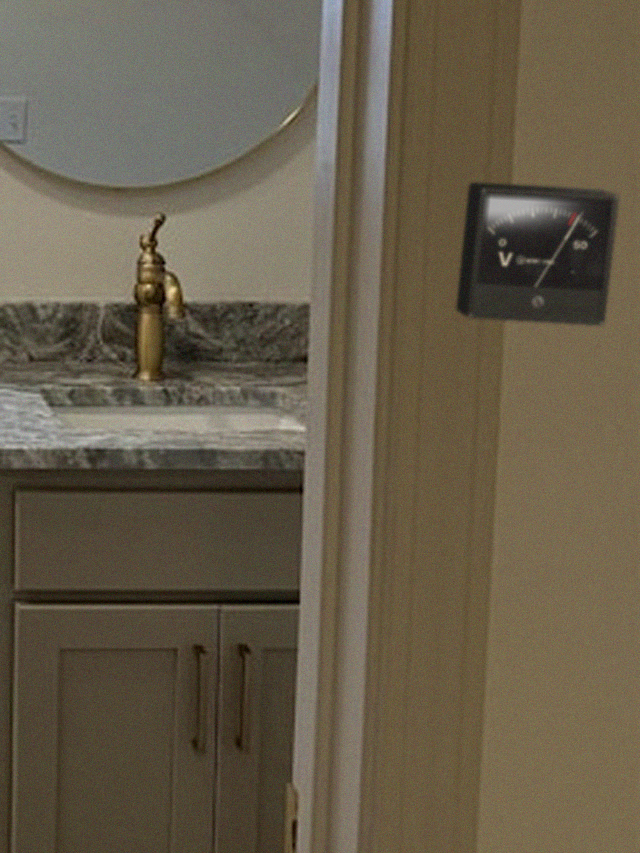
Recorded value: 40 V
